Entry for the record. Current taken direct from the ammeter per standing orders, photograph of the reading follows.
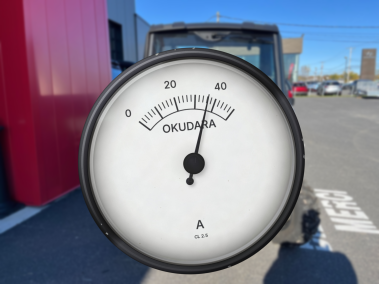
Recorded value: 36 A
